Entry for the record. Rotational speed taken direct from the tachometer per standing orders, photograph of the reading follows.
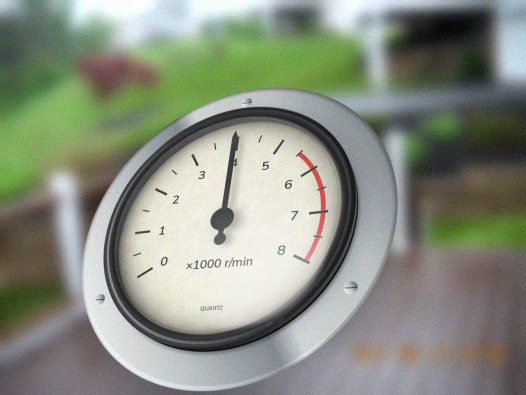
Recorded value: 4000 rpm
